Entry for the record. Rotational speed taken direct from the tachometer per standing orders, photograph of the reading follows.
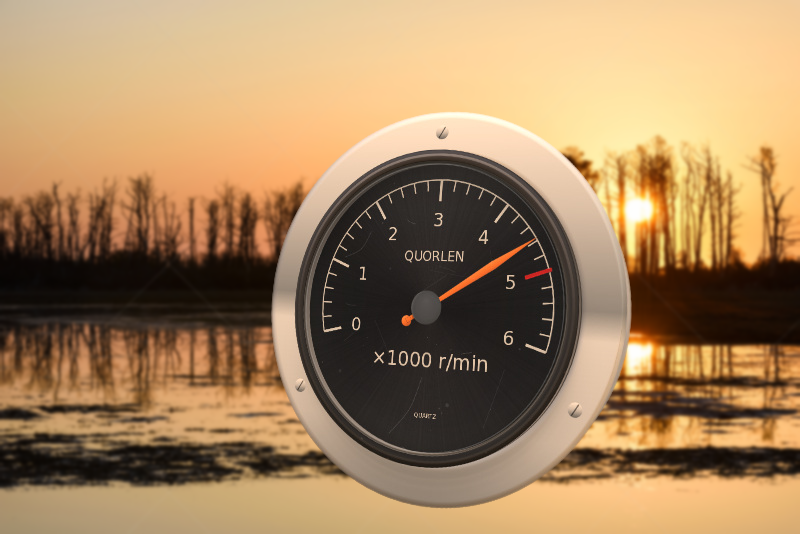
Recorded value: 4600 rpm
